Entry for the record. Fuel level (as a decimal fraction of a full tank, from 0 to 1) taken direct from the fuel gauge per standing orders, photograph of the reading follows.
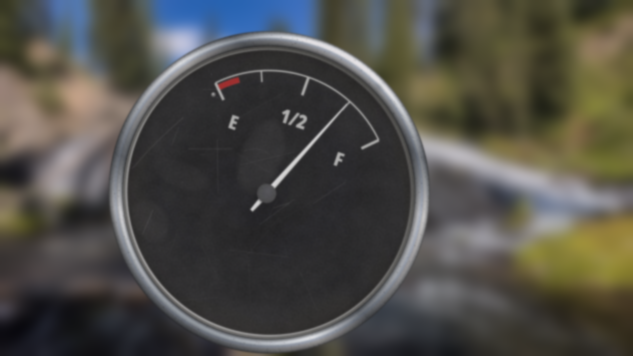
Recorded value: 0.75
